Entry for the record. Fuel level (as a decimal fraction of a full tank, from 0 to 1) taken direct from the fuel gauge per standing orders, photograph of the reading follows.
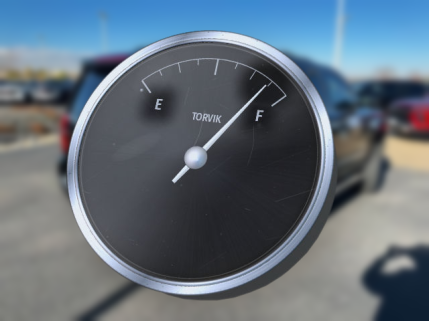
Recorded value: 0.875
